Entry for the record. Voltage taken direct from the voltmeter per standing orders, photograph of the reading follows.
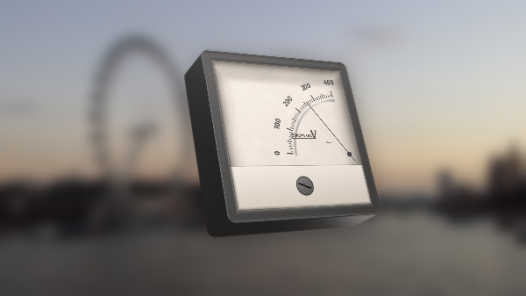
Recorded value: 250 V
